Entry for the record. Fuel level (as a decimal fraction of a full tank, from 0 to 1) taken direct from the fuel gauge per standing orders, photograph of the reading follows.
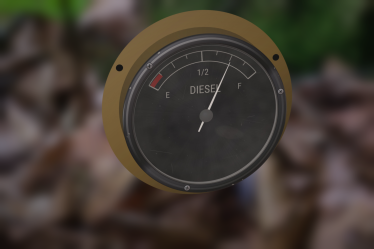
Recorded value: 0.75
